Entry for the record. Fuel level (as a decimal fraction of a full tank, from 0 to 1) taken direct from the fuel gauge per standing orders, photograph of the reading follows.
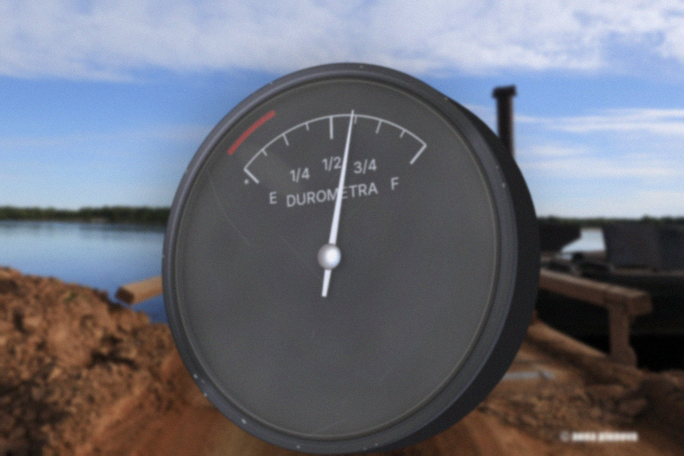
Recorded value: 0.625
